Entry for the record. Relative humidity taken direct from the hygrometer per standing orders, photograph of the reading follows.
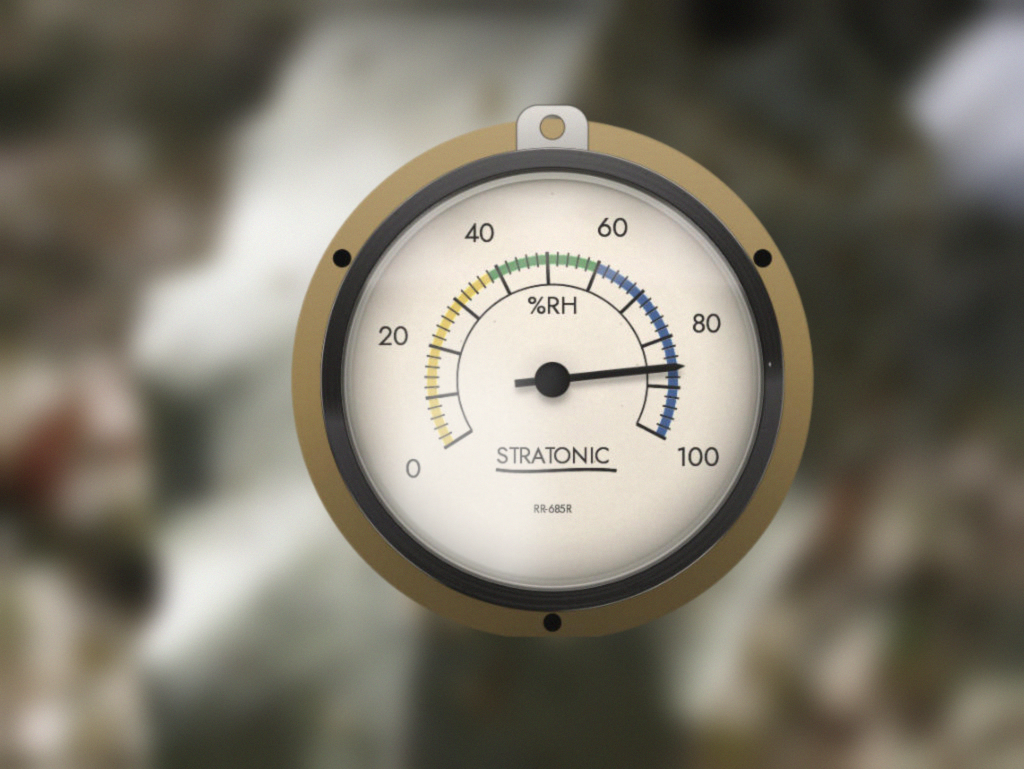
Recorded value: 86 %
